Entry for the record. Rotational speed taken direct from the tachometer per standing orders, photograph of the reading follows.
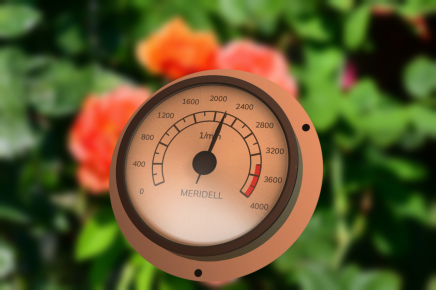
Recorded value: 2200 rpm
